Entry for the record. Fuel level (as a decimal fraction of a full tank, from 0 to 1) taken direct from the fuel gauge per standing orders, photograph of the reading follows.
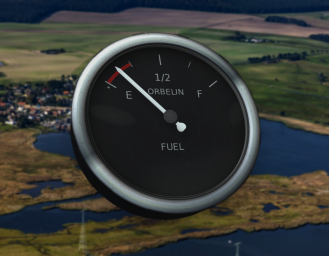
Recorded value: 0.125
